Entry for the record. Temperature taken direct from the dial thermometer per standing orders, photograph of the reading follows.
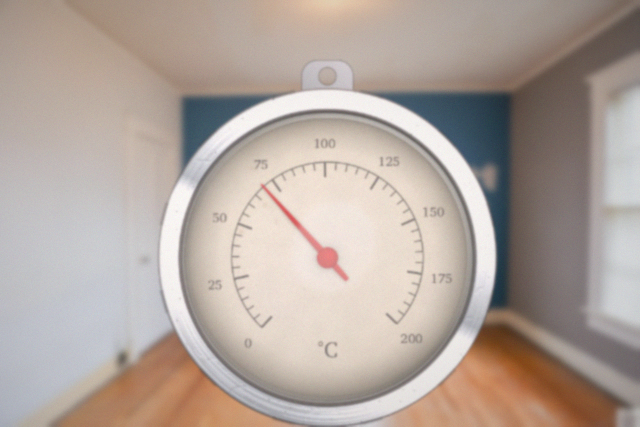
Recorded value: 70 °C
